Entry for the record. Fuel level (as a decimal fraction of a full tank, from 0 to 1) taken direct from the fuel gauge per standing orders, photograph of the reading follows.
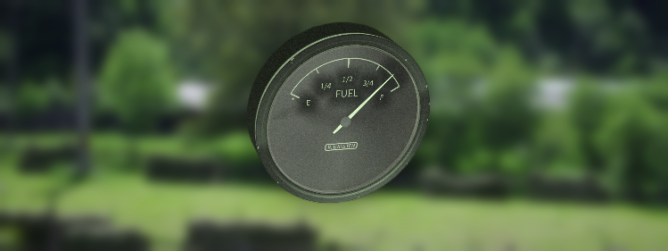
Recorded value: 0.875
